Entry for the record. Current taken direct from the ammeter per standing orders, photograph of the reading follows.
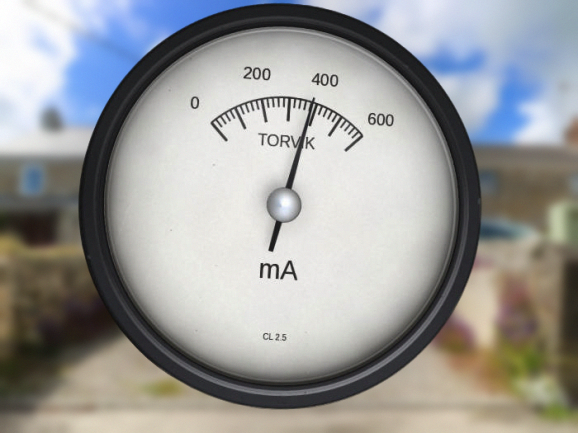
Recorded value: 380 mA
